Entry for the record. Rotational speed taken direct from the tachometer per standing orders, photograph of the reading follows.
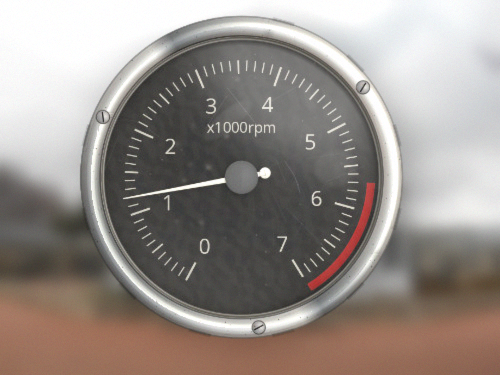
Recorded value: 1200 rpm
